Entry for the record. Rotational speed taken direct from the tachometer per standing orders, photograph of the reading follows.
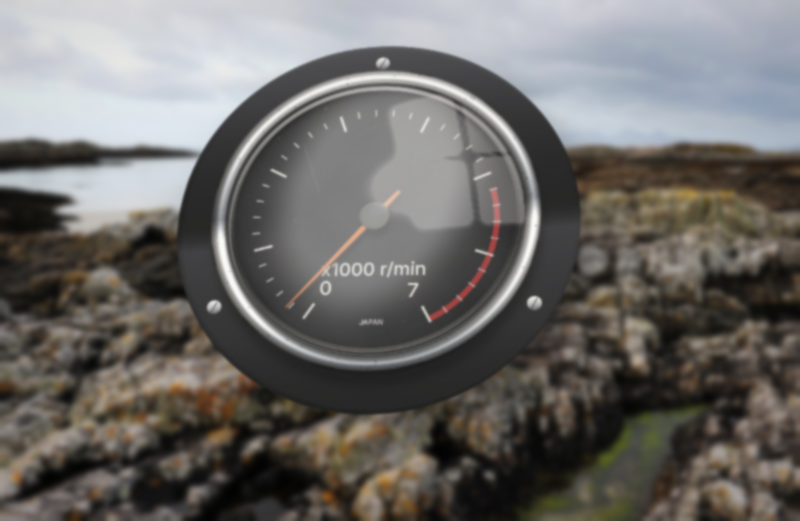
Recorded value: 200 rpm
